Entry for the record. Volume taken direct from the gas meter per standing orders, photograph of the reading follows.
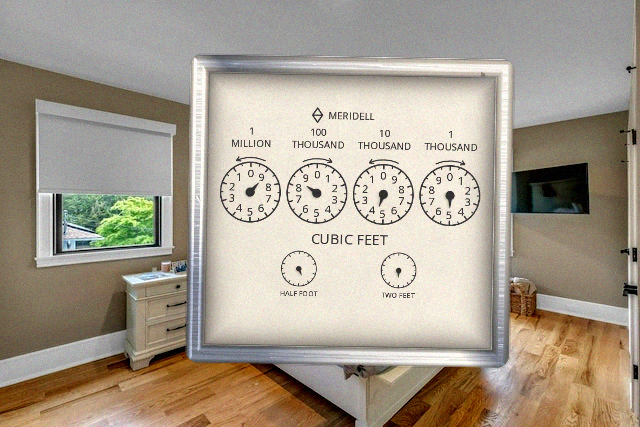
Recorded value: 884500 ft³
